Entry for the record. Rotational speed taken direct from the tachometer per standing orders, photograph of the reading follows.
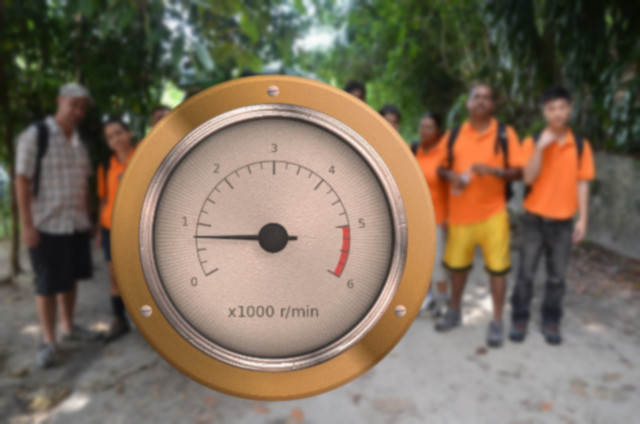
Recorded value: 750 rpm
